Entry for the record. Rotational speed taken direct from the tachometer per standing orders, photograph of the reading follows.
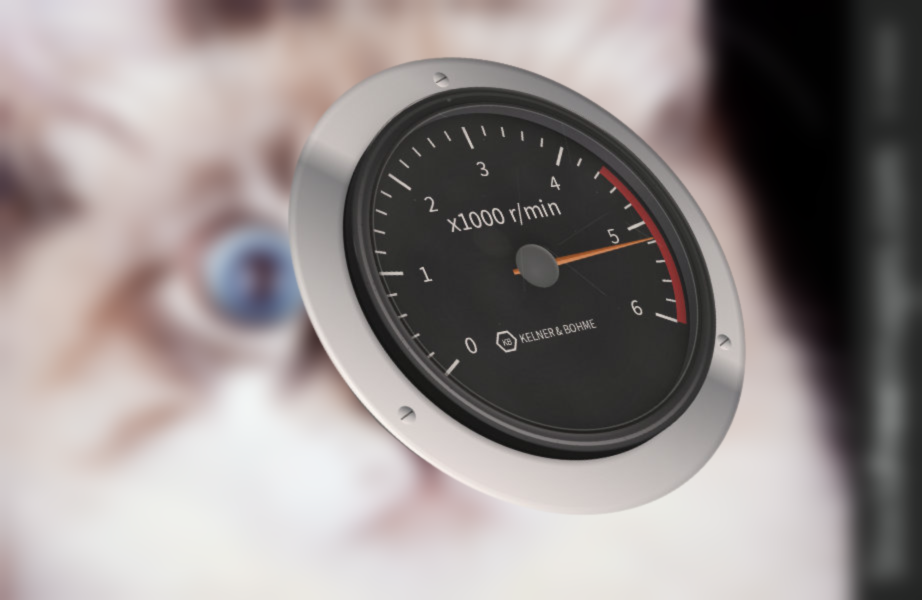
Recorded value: 5200 rpm
